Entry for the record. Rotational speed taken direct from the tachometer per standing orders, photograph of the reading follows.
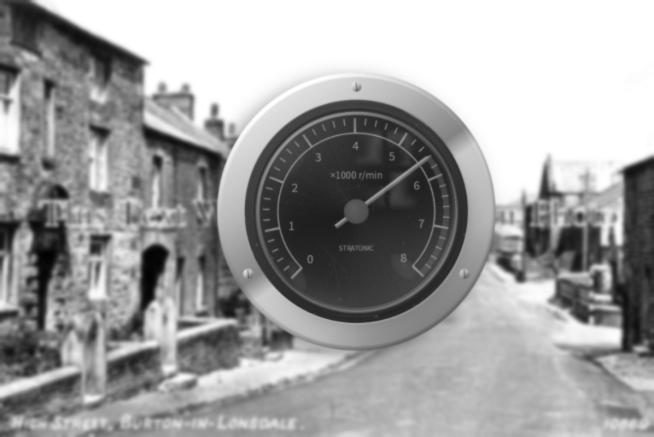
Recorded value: 5600 rpm
